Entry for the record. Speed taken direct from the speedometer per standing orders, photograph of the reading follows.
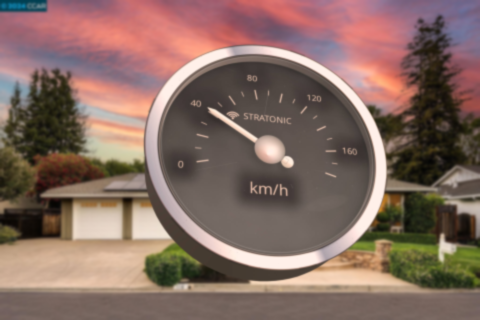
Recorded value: 40 km/h
